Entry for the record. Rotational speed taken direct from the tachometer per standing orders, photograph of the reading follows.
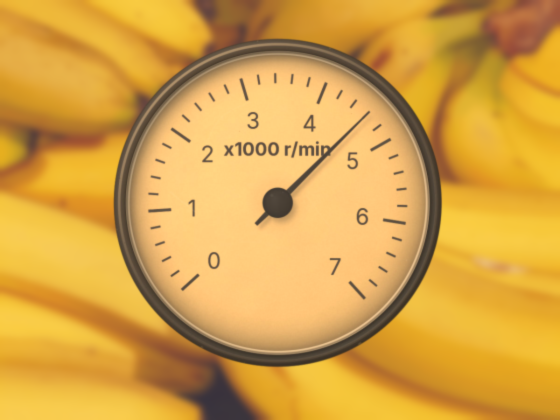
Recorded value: 4600 rpm
